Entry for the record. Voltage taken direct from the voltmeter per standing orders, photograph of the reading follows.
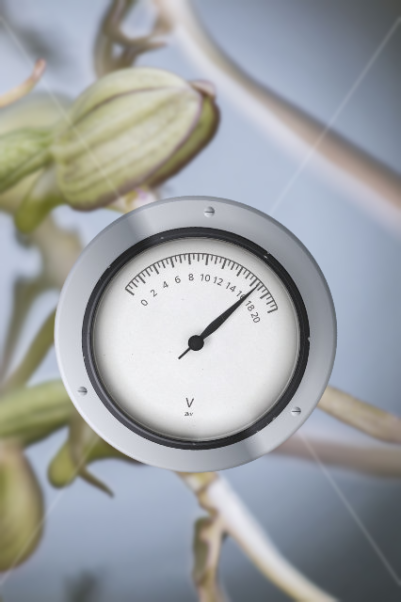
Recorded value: 16.5 V
